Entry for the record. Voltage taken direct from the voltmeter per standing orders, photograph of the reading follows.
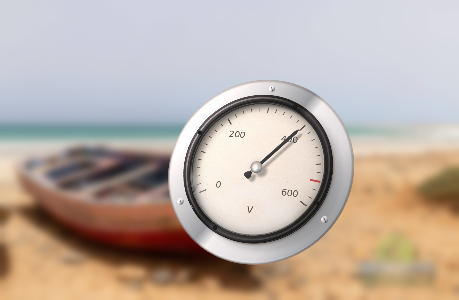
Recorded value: 400 V
